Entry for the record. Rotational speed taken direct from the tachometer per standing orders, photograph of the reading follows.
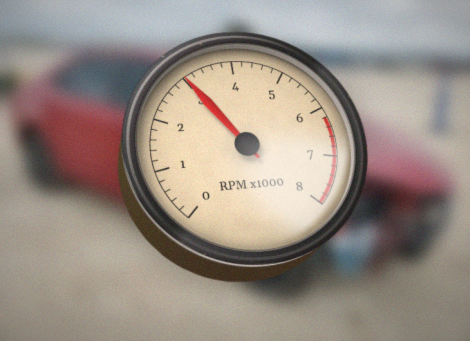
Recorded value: 3000 rpm
